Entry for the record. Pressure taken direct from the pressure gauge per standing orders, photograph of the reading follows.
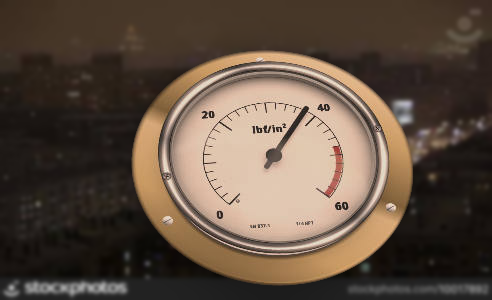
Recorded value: 38 psi
